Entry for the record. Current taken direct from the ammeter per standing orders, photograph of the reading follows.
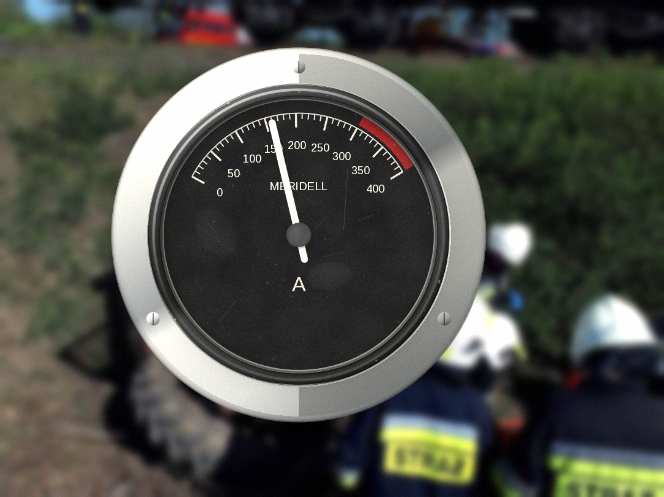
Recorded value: 160 A
